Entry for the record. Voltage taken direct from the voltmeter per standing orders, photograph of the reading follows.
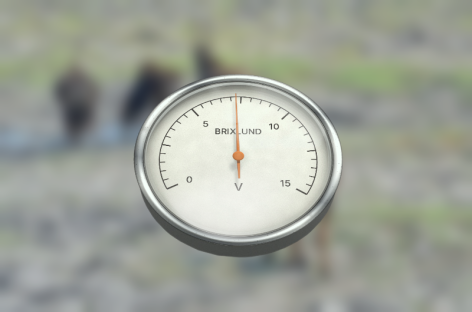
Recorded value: 7.25 V
